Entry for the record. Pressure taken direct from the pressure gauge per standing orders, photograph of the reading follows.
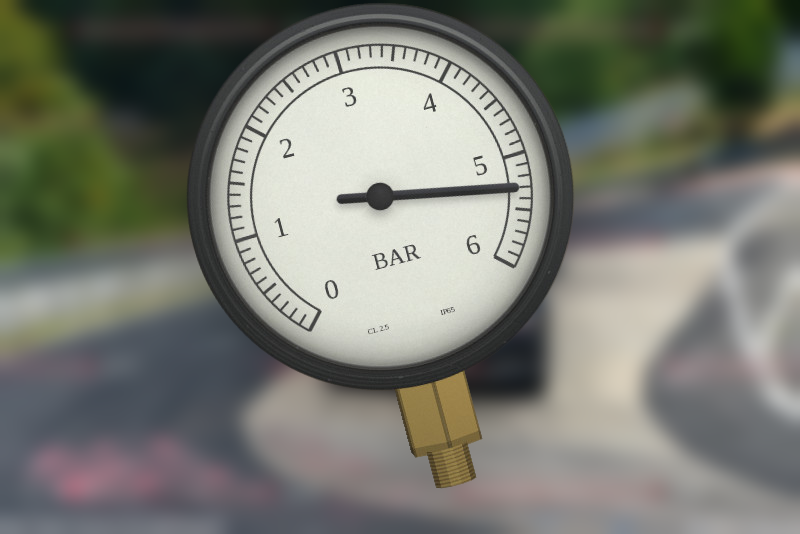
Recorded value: 5.3 bar
